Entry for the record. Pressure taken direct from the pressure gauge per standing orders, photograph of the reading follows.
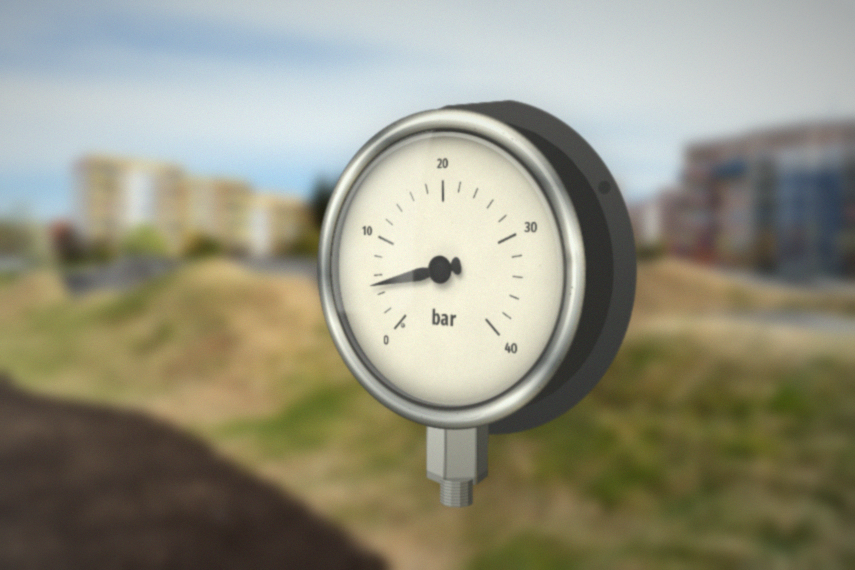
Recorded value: 5 bar
